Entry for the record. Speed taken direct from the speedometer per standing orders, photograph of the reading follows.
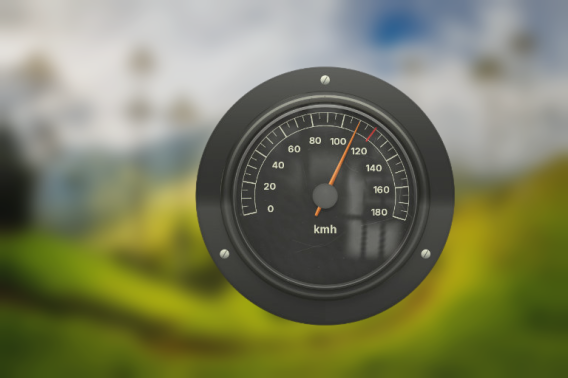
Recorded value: 110 km/h
